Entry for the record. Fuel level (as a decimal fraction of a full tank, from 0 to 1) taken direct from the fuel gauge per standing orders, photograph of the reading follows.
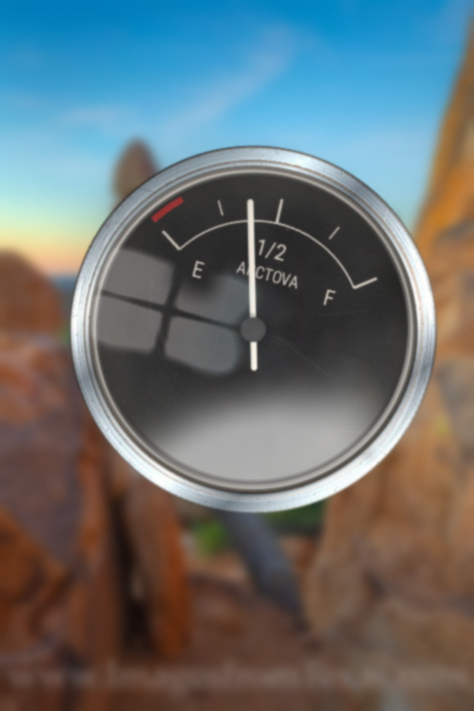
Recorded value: 0.375
